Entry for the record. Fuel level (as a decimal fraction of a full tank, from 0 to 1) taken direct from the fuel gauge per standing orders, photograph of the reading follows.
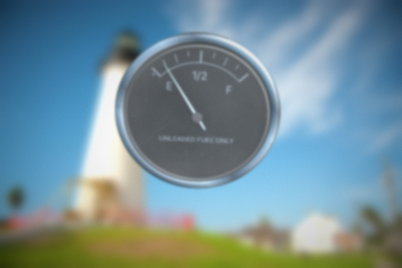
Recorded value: 0.125
